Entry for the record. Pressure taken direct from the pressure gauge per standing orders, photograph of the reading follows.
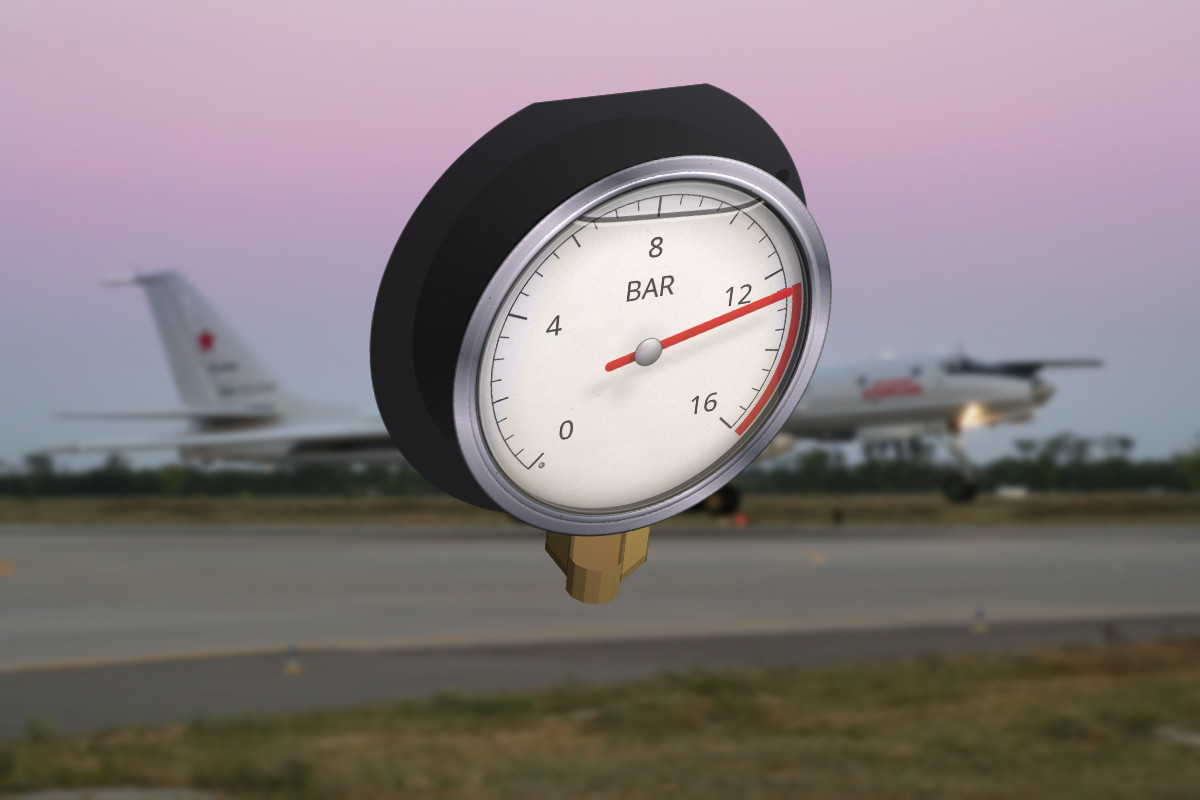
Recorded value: 12.5 bar
